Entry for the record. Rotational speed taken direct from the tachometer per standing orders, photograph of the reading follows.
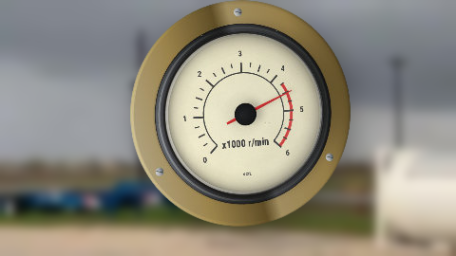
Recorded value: 4500 rpm
